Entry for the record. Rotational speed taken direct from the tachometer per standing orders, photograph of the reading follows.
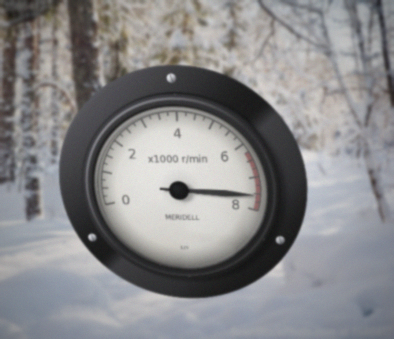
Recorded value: 7500 rpm
